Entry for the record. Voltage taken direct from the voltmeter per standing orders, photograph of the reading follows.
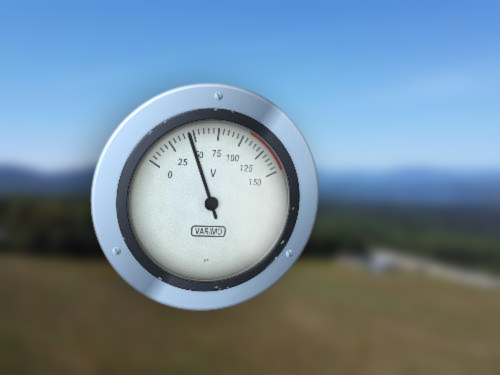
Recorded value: 45 V
